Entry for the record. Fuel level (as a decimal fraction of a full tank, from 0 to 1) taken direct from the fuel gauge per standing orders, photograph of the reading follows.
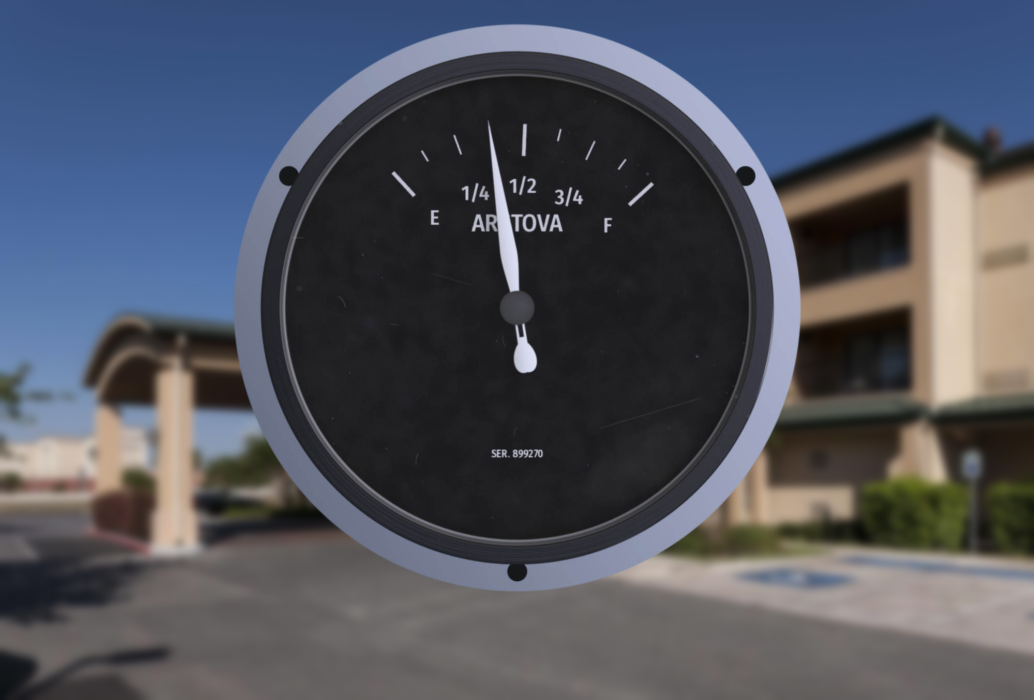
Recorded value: 0.375
